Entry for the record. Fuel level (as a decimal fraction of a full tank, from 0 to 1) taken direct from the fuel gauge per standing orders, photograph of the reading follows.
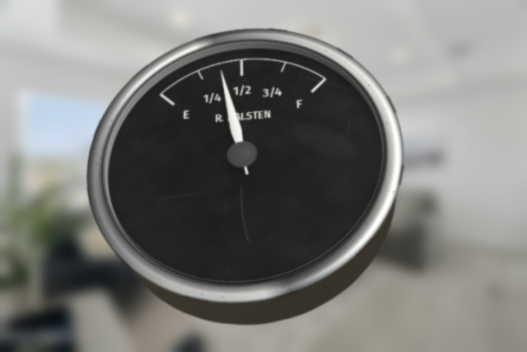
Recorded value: 0.375
